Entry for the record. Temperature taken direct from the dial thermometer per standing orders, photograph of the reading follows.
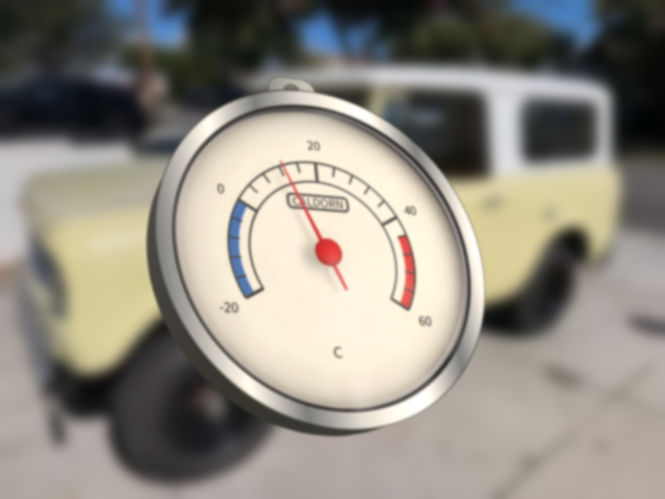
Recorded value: 12 °C
